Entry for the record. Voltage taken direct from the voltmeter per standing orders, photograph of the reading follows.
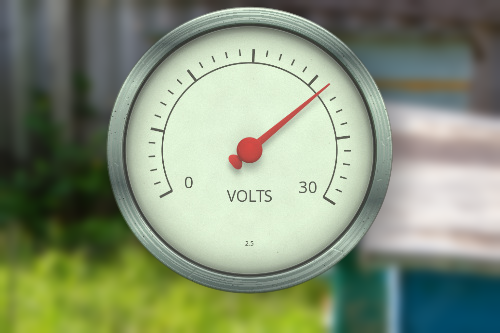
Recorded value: 21 V
